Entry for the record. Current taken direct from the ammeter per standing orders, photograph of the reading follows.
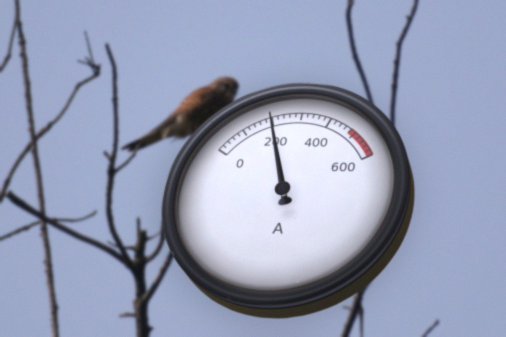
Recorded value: 200 A
